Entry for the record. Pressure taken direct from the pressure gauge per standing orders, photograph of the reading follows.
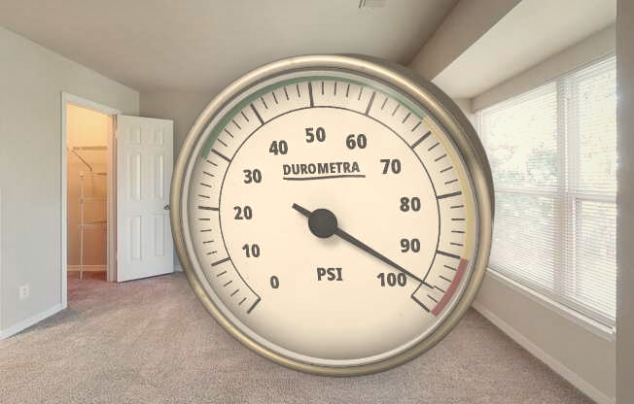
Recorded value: 96 psi
